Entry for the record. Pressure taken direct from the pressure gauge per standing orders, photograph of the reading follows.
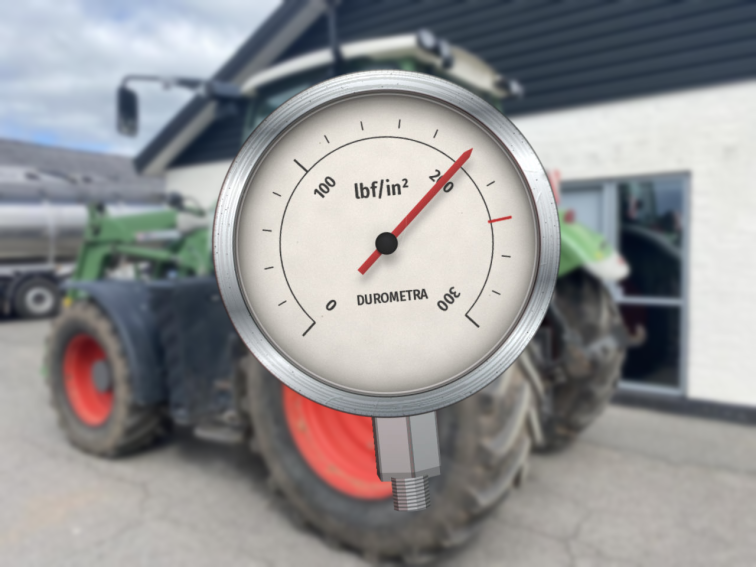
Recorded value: 200 psi
